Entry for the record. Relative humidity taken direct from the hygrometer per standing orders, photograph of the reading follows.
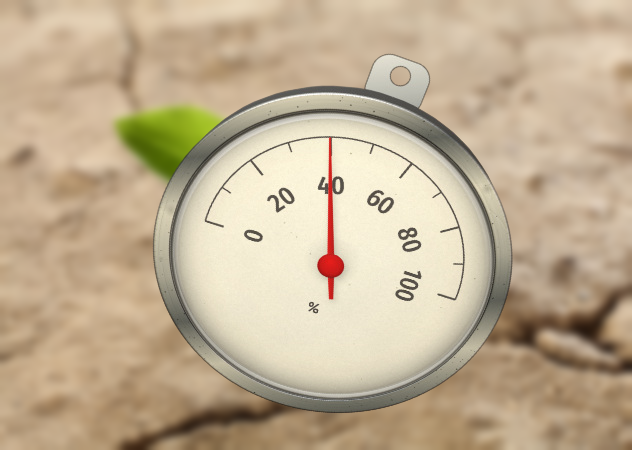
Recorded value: 40 %
